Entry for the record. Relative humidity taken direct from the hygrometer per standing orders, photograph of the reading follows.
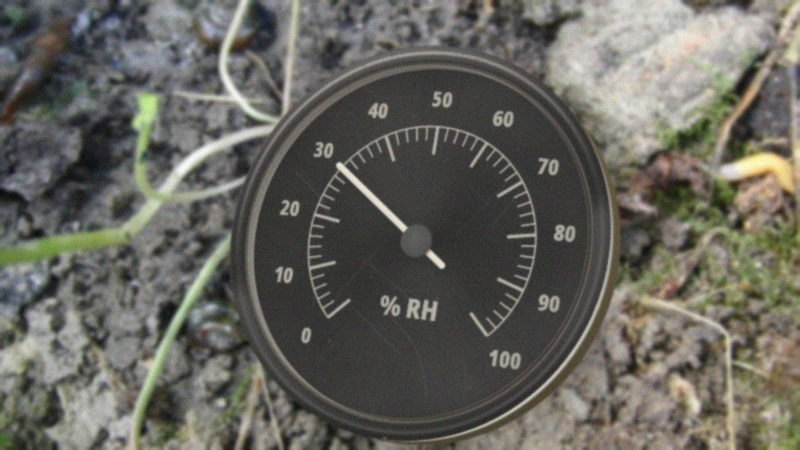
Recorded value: 30 %
